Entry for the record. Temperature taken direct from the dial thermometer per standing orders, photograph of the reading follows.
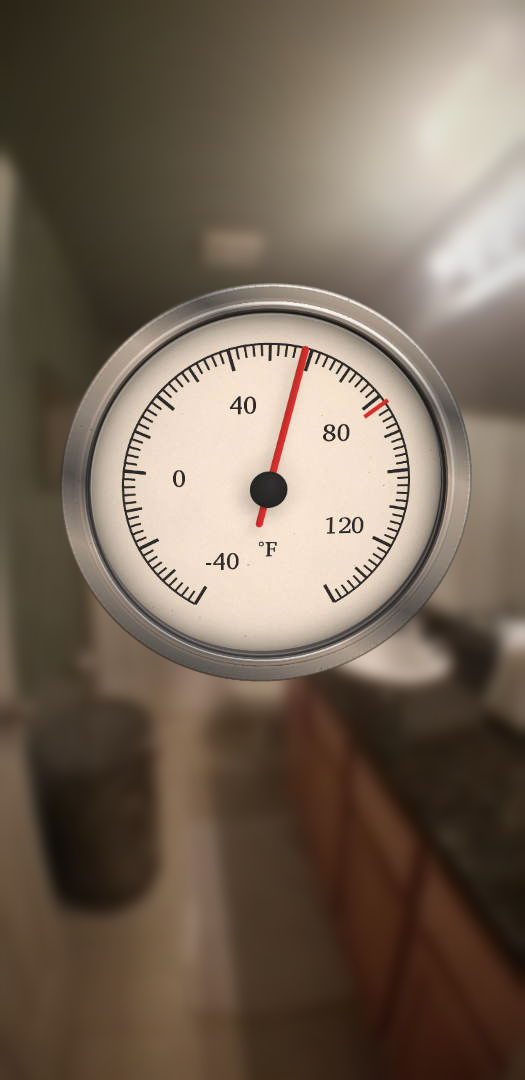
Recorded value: 58 °F
